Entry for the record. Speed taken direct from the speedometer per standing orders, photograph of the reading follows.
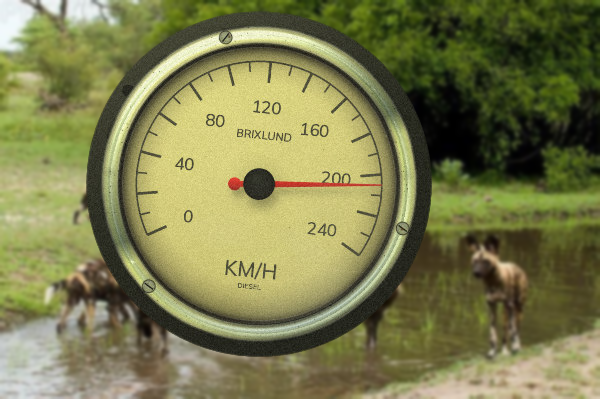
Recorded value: 205 km/h
